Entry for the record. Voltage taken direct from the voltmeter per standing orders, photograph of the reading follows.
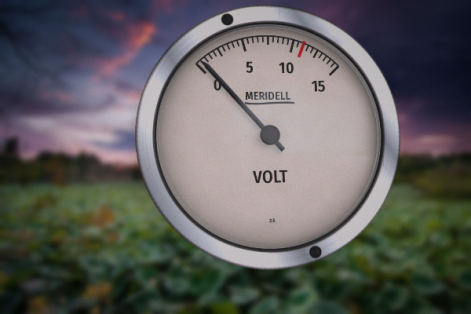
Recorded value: 0.5 V
